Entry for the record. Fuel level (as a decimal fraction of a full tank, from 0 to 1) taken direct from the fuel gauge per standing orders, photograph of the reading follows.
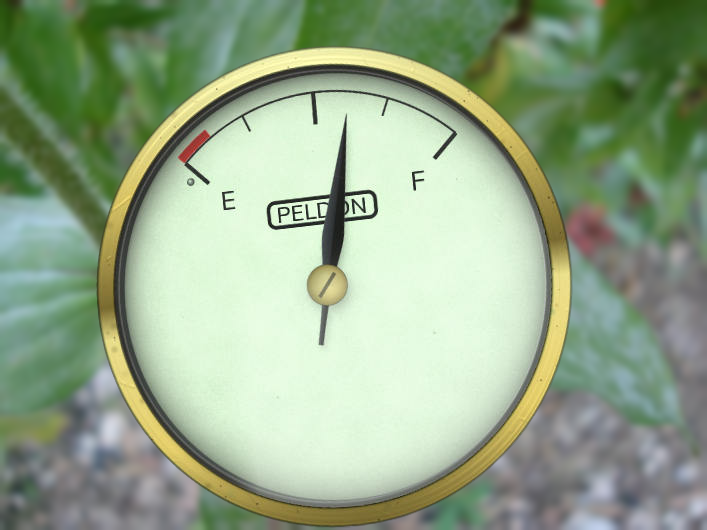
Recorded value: 0.625
